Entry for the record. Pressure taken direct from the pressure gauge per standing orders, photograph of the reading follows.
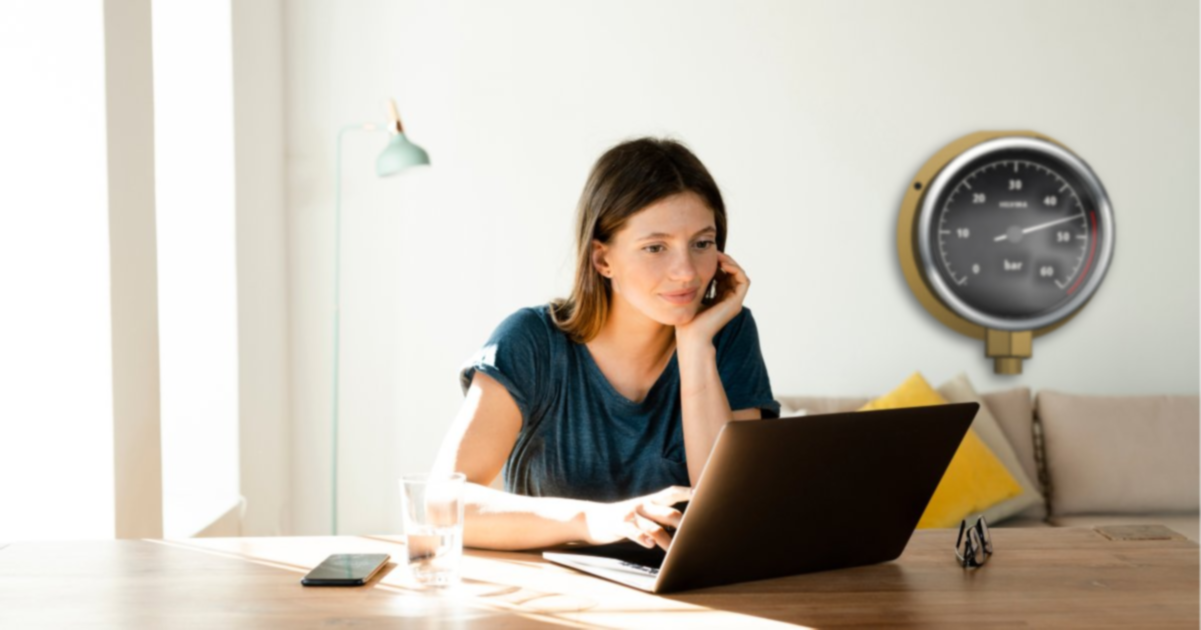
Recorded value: 46 bar
